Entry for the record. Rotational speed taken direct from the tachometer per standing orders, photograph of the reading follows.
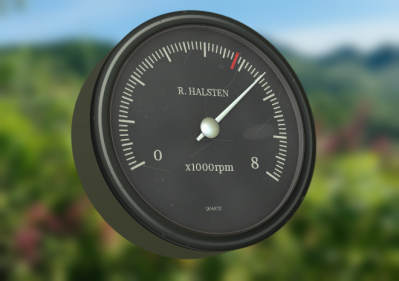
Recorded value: 5500 rpm
